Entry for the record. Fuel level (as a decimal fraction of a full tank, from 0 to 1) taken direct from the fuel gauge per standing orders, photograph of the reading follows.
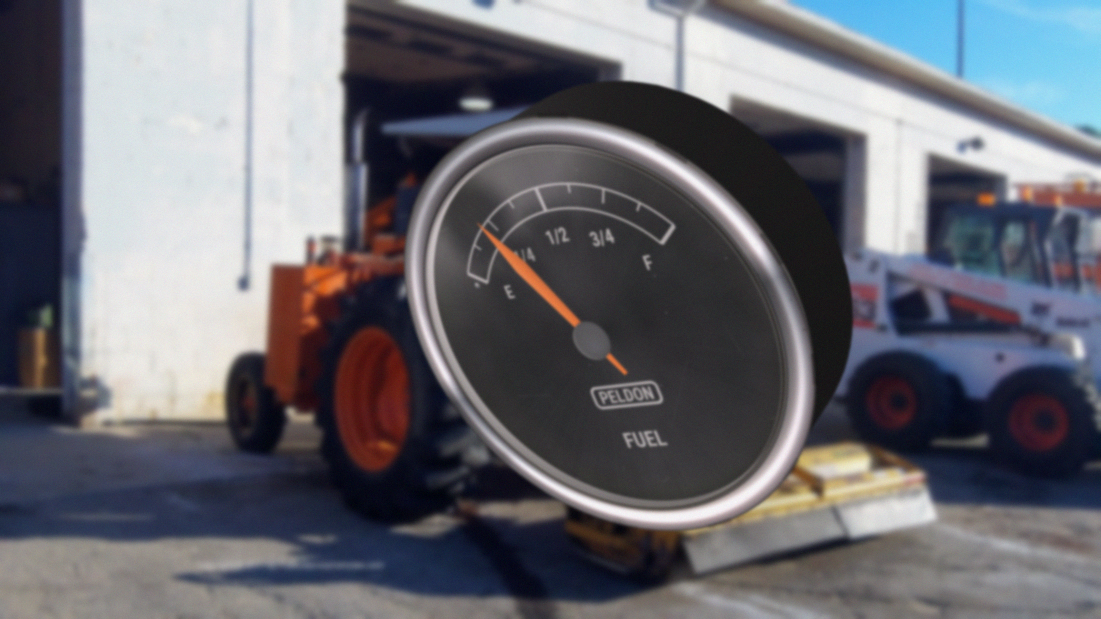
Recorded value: 0.25
